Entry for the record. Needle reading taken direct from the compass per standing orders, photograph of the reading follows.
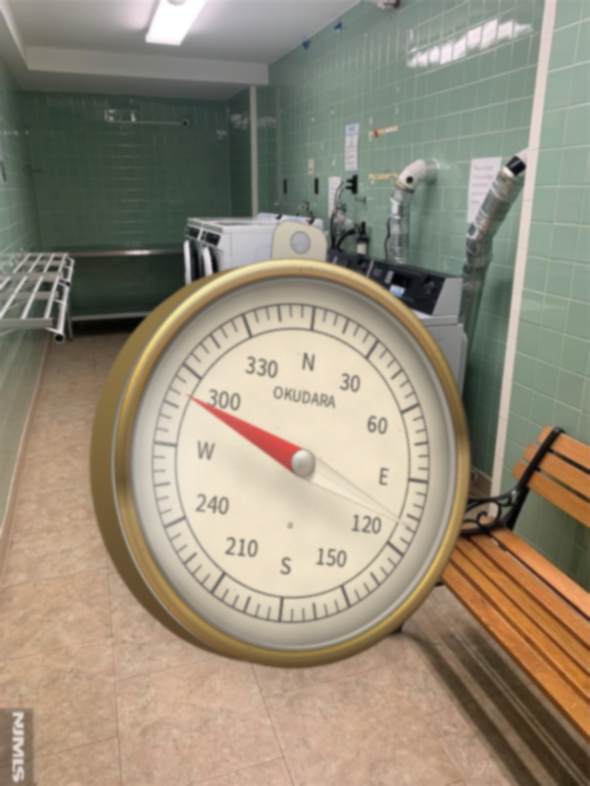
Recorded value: 290 °
